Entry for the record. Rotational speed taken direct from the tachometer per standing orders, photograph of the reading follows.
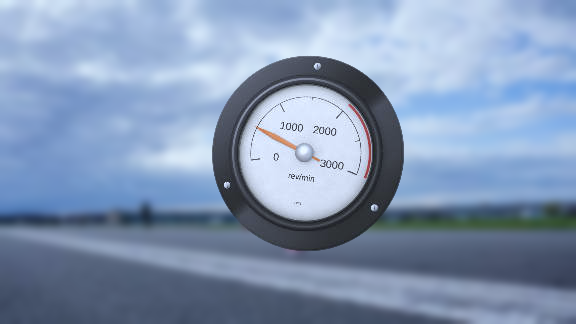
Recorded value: 500 rpm
